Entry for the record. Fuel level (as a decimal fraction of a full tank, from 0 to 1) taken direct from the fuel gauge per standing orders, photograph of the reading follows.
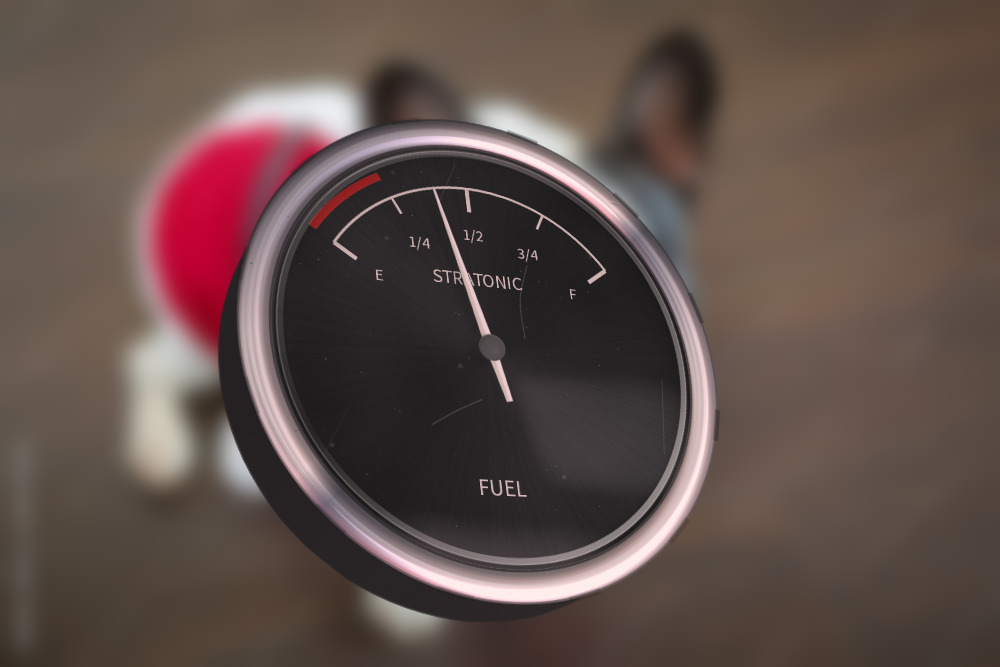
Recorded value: 0.375
